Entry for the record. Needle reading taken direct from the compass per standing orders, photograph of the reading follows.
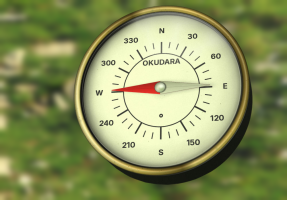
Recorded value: 270 °
